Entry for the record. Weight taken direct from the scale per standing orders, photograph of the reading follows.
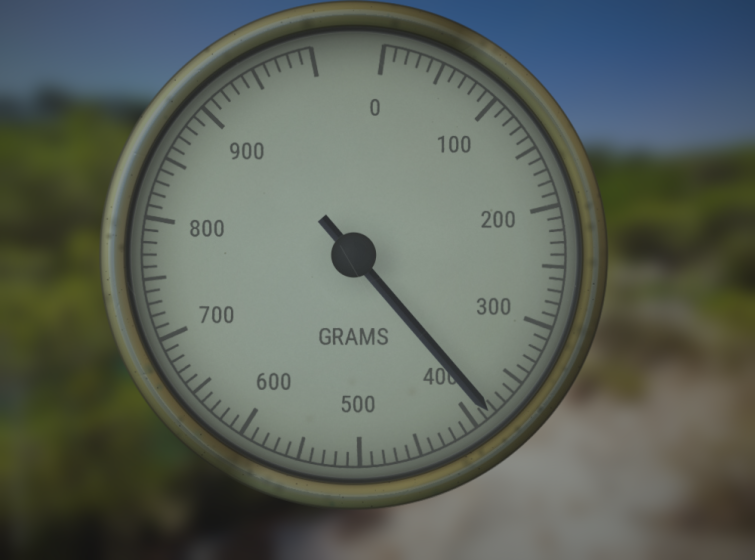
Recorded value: 385 g
